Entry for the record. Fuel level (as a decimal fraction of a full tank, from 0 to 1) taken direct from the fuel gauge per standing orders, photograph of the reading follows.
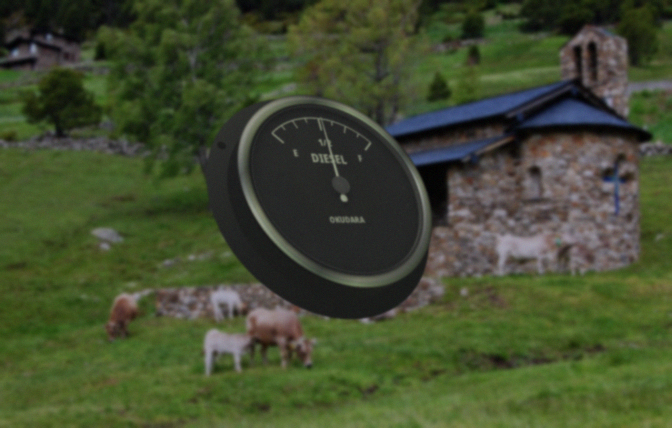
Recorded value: 0.5
